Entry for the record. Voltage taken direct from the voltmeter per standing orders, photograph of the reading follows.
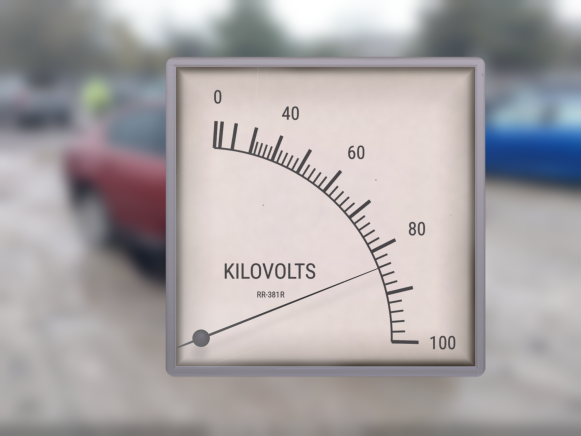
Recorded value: 84 kV
